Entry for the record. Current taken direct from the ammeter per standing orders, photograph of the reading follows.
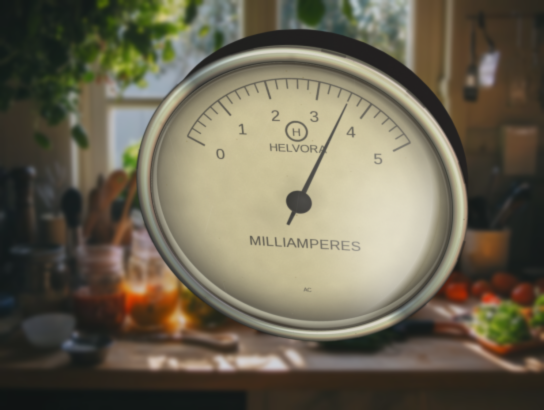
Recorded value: 3.6 mA
